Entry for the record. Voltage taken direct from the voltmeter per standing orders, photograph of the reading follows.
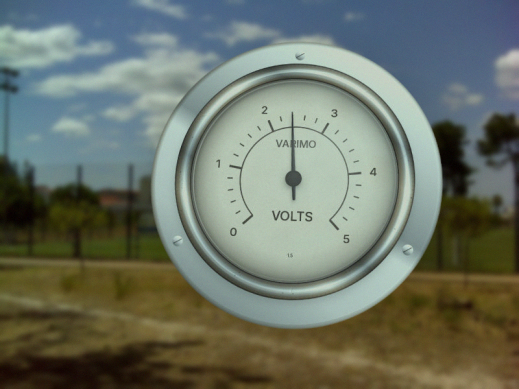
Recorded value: 2.4 V
